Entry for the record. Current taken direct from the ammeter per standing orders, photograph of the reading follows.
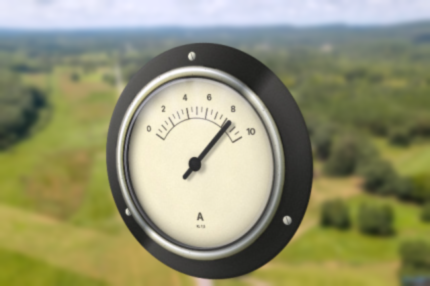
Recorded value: 8.5 A
